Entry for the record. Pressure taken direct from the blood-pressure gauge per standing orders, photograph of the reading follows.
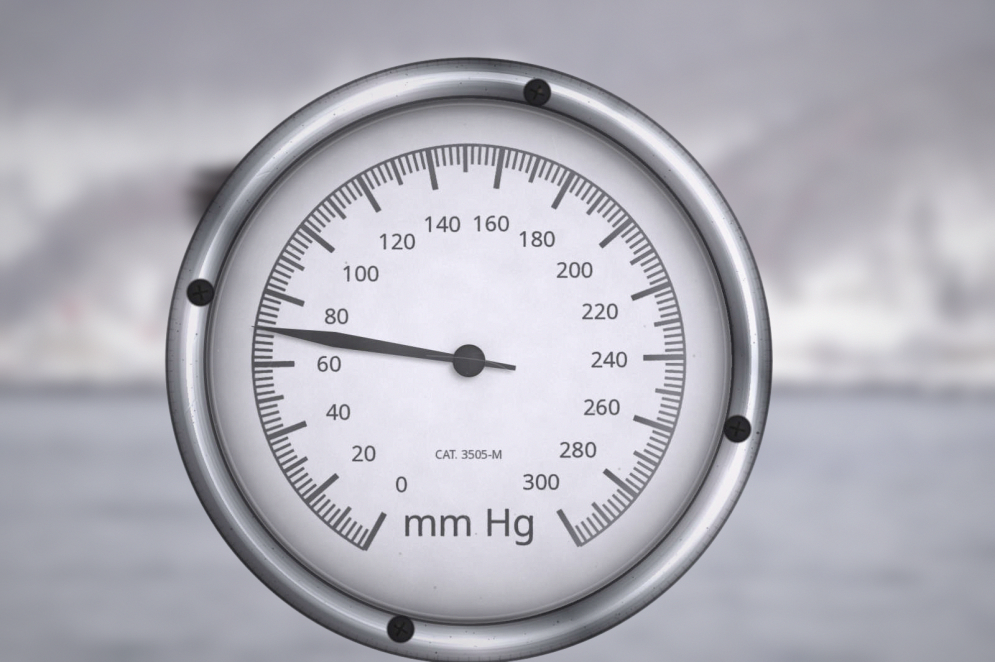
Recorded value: 70 mmHg
